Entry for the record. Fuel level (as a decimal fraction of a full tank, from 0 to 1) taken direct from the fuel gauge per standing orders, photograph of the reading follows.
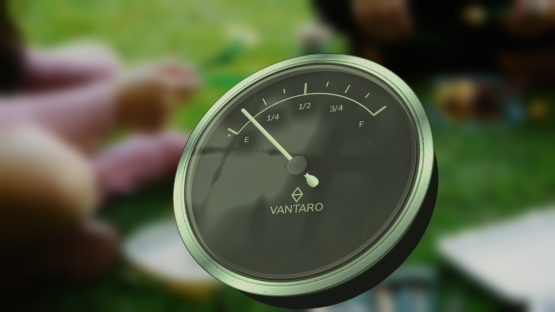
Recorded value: 0.125
